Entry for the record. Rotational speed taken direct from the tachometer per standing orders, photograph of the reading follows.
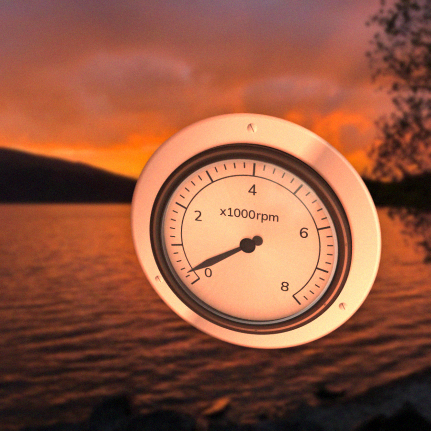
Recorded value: 300 rpm
